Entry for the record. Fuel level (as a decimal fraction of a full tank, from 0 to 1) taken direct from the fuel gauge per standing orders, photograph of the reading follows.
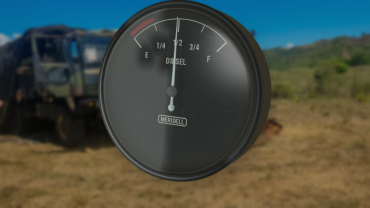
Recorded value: 0.5
